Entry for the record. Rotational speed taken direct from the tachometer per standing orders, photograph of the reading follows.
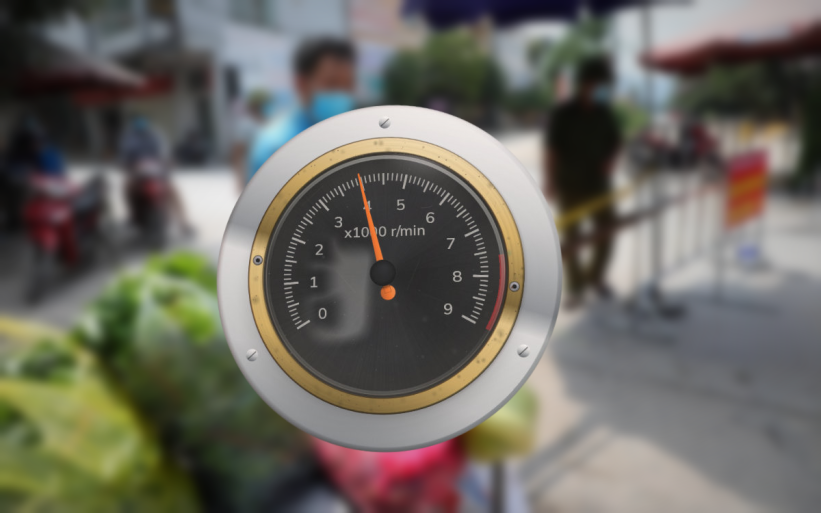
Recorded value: 4000 rpm
